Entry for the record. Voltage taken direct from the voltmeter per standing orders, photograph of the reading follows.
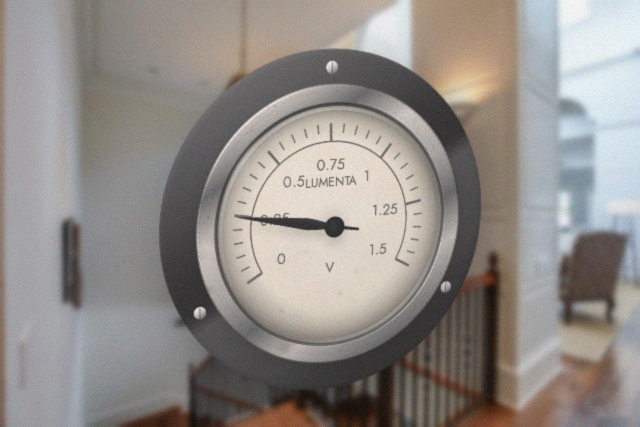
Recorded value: 0.25 V
